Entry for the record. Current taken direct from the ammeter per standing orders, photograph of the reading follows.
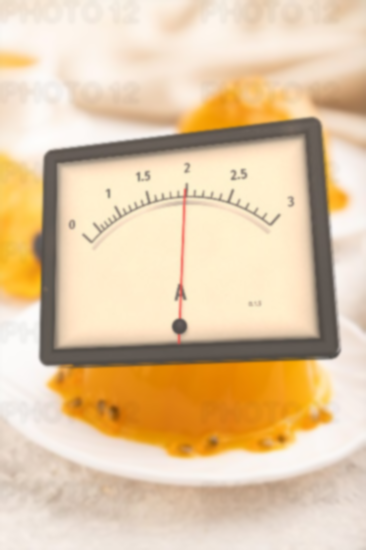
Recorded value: 2 A
